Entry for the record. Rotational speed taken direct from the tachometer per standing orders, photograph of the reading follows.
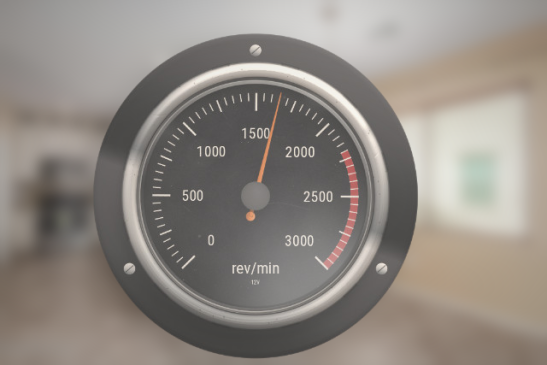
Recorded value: 1650 rpm
